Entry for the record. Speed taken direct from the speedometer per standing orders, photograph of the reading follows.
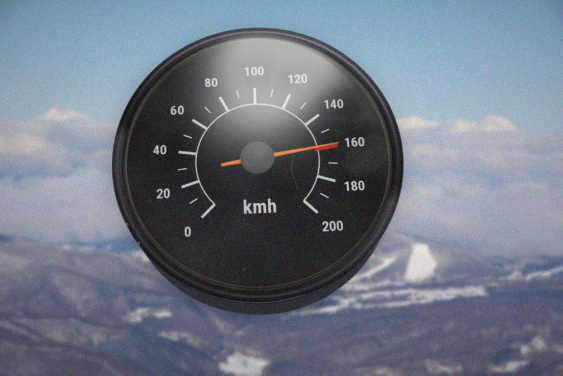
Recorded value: 160 km/h
